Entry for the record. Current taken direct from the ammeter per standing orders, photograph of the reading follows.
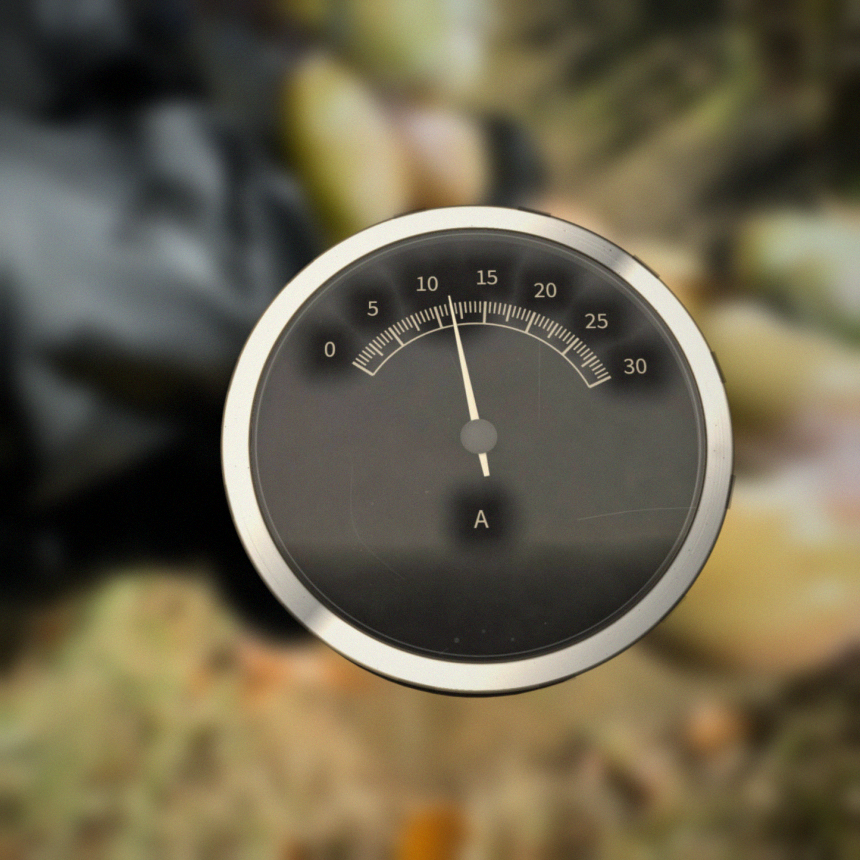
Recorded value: 11.5 A
